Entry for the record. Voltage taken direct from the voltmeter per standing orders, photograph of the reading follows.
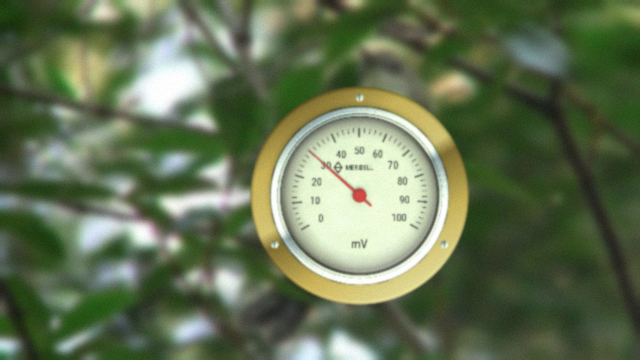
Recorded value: 30 mV
